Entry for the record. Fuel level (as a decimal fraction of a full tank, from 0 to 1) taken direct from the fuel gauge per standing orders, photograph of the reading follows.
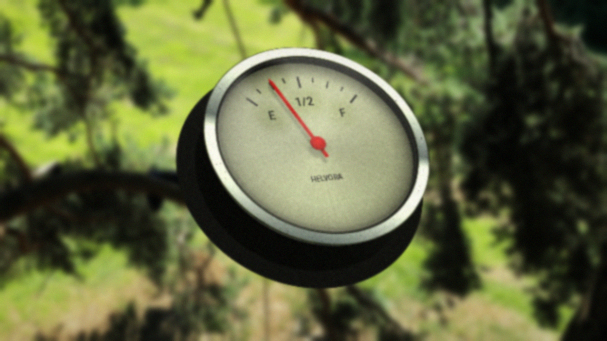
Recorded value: 0.25
